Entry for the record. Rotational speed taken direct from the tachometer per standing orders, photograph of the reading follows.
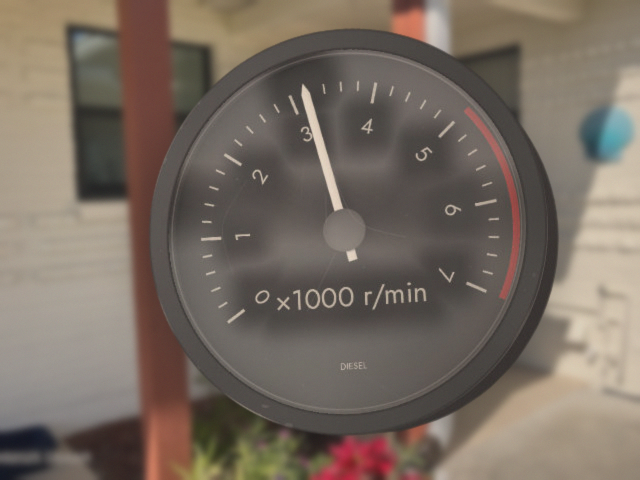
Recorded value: 3200 rpm
